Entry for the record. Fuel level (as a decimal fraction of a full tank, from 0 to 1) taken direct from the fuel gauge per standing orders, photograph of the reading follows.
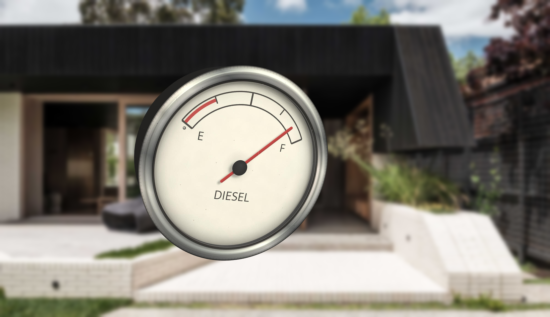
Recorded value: 0.875
